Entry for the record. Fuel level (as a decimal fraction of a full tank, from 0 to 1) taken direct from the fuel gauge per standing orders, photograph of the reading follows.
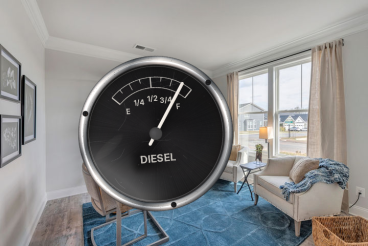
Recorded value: 0.875
